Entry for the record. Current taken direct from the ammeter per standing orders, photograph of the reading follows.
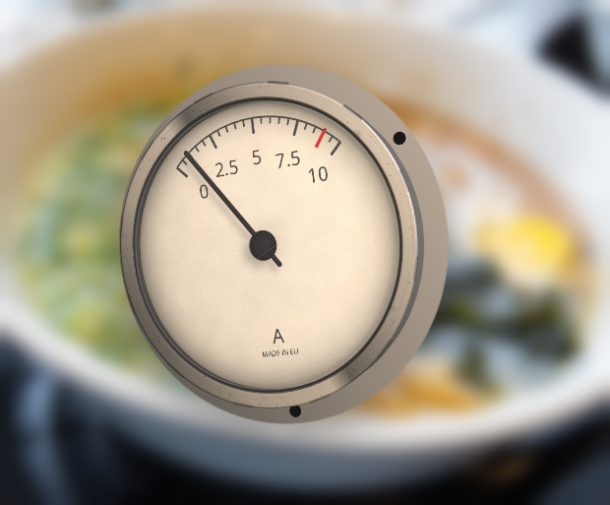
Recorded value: 1 A
